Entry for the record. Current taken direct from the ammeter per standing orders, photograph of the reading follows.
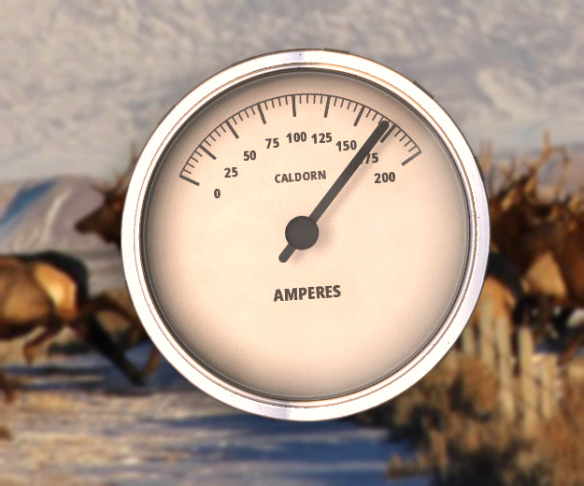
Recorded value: 170 A
